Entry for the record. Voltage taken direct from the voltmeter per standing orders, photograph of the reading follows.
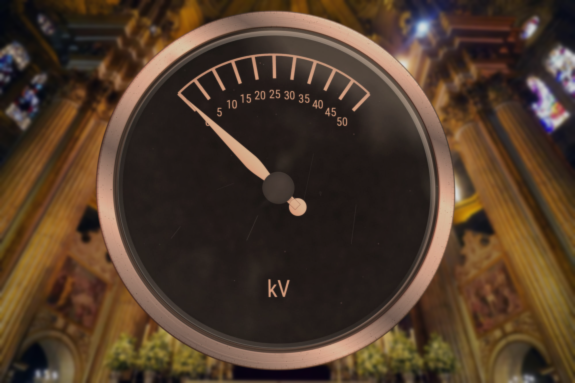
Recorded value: 0 kV
